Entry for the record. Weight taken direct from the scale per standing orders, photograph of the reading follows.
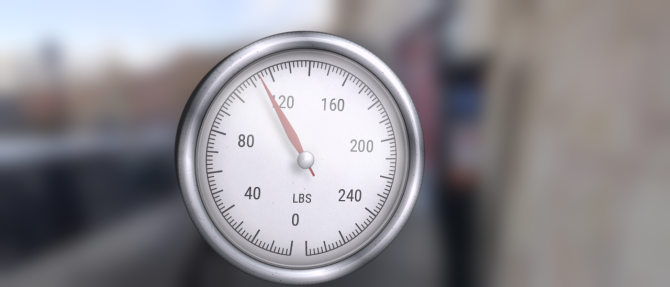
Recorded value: 114 lb
